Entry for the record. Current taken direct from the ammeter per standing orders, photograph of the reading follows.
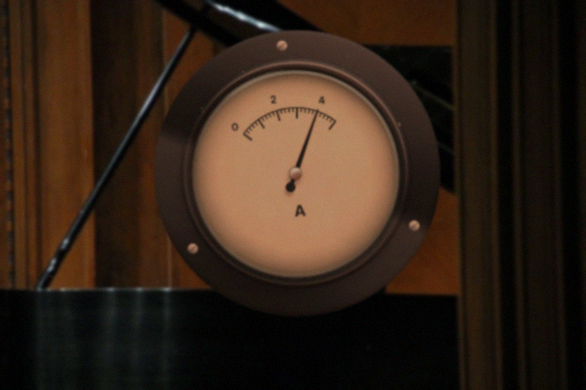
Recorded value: 4 A
